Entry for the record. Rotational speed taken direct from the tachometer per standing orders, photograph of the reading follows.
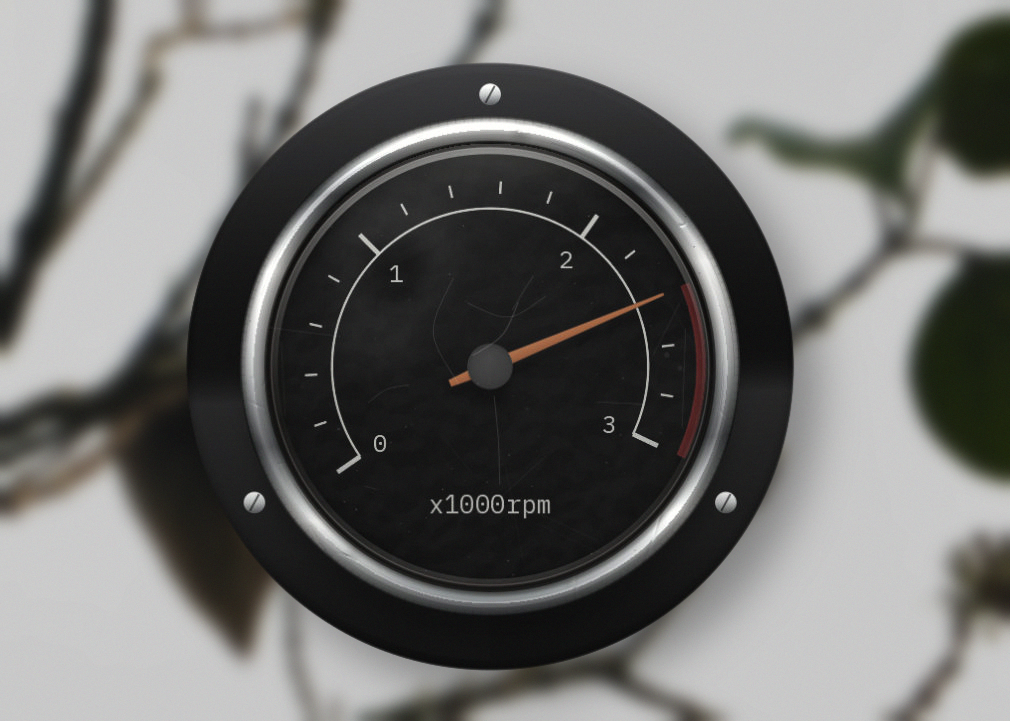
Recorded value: 2400 rpm
